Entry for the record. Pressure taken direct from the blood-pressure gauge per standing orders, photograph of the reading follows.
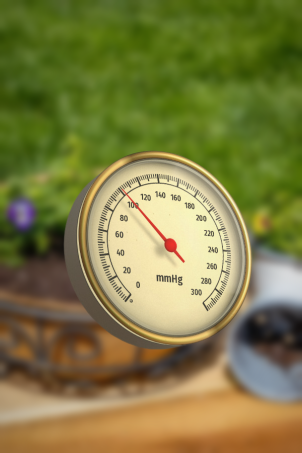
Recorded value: 100 mmHg
